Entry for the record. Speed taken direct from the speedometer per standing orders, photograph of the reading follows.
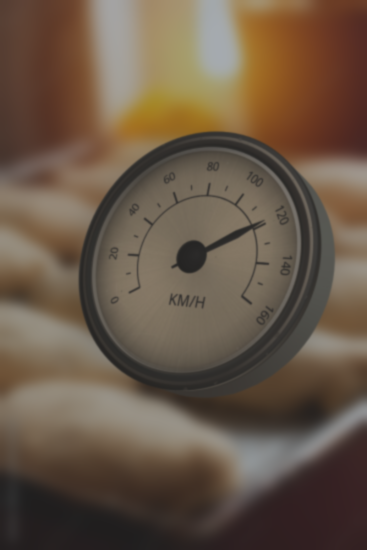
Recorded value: 120 km/h
